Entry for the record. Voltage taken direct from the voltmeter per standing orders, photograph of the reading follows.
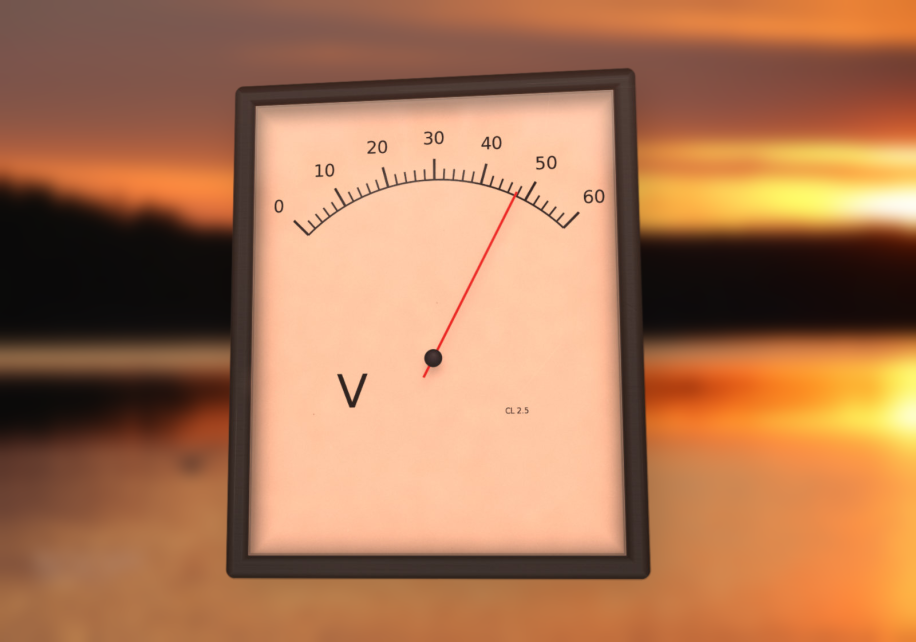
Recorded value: 48 V
